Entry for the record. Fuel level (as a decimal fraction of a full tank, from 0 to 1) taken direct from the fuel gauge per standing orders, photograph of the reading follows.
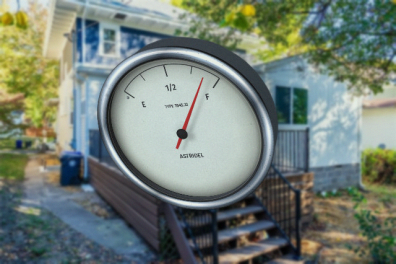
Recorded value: 0.875
